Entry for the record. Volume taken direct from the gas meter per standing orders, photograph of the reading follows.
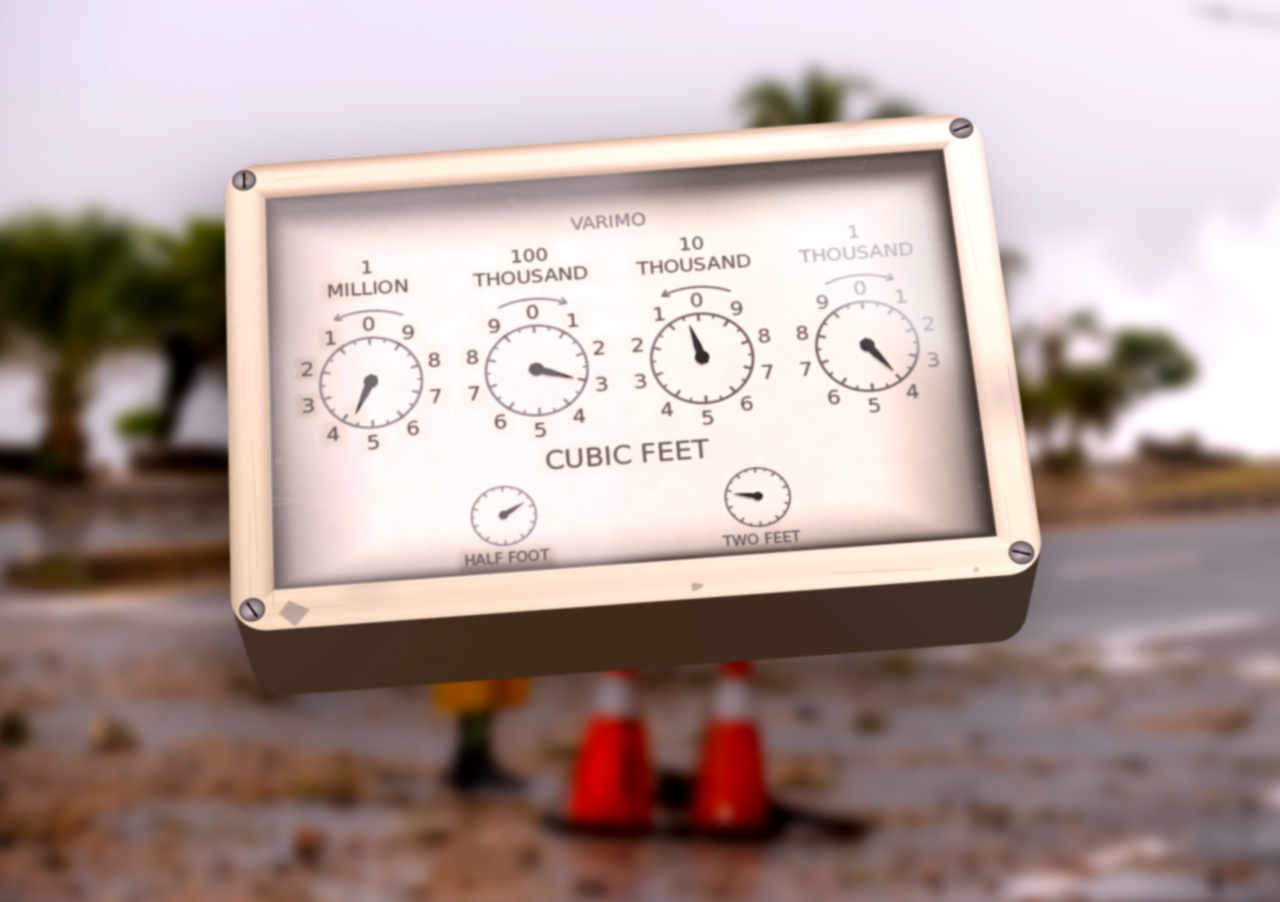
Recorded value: 430400 ft³
